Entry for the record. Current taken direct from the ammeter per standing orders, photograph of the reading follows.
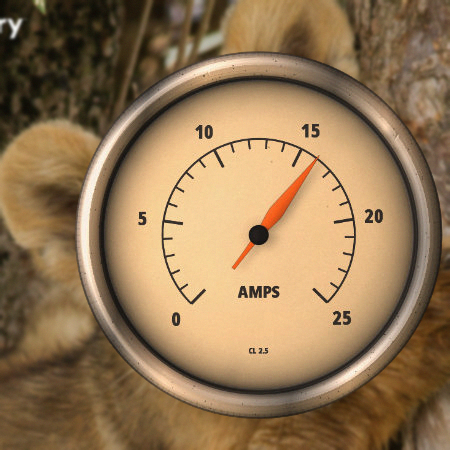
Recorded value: 16 A
